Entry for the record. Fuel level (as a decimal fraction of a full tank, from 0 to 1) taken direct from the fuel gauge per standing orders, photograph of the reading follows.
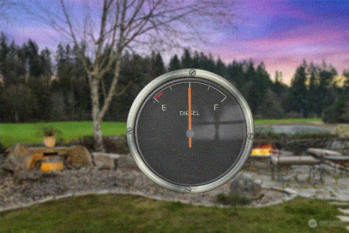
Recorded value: 0.5
